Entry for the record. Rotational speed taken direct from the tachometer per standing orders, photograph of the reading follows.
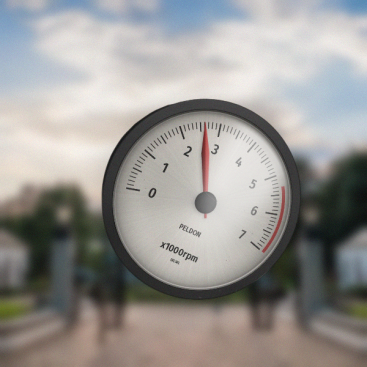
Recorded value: 2600 rpm
